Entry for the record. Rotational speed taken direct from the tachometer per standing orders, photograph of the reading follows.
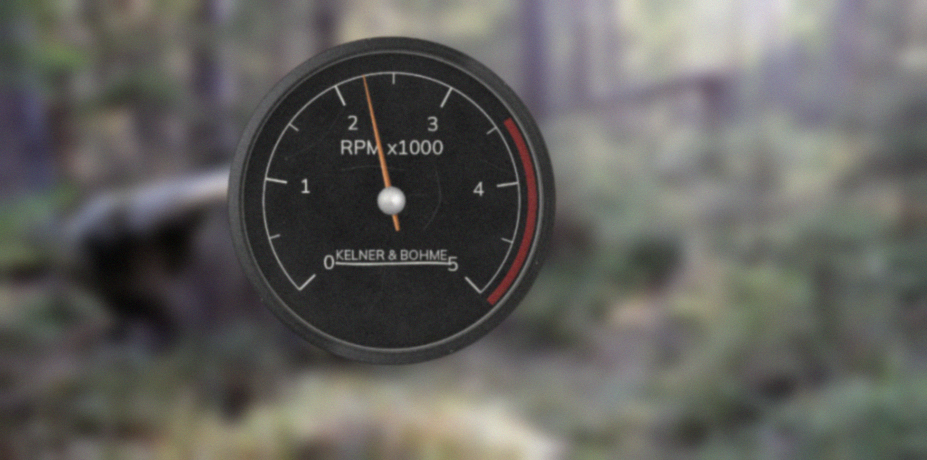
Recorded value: 2250 rpm
